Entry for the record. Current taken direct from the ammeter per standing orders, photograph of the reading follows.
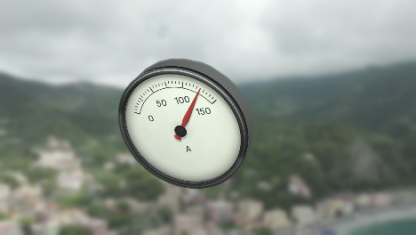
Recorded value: 125 A
